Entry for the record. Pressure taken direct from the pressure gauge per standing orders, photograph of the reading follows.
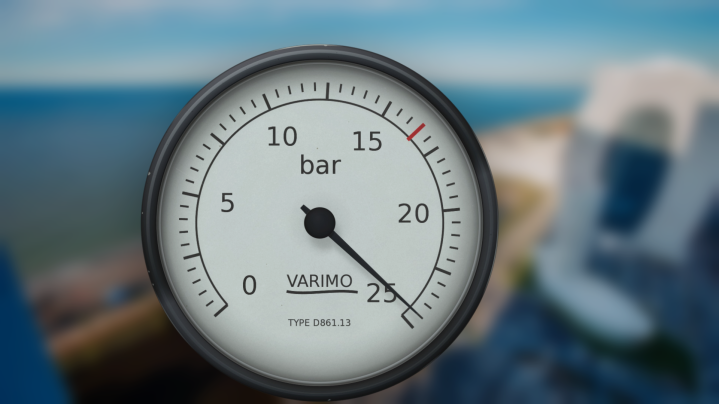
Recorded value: 24.5 bar
